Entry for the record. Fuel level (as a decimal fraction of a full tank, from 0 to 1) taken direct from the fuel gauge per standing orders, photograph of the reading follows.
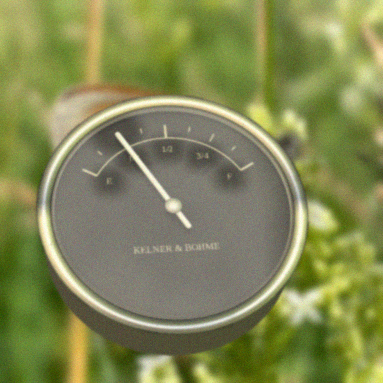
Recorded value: 0.25
